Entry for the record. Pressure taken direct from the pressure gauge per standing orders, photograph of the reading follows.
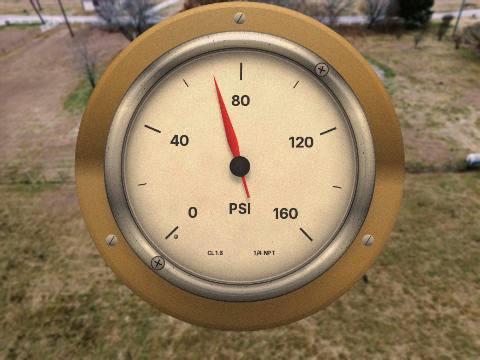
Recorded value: 70 psi
